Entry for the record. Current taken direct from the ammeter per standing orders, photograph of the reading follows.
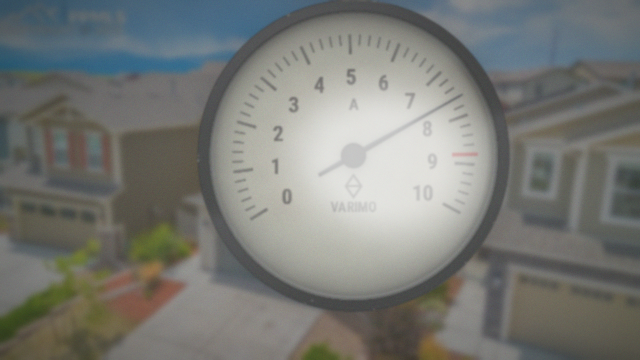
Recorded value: 7.6 A
